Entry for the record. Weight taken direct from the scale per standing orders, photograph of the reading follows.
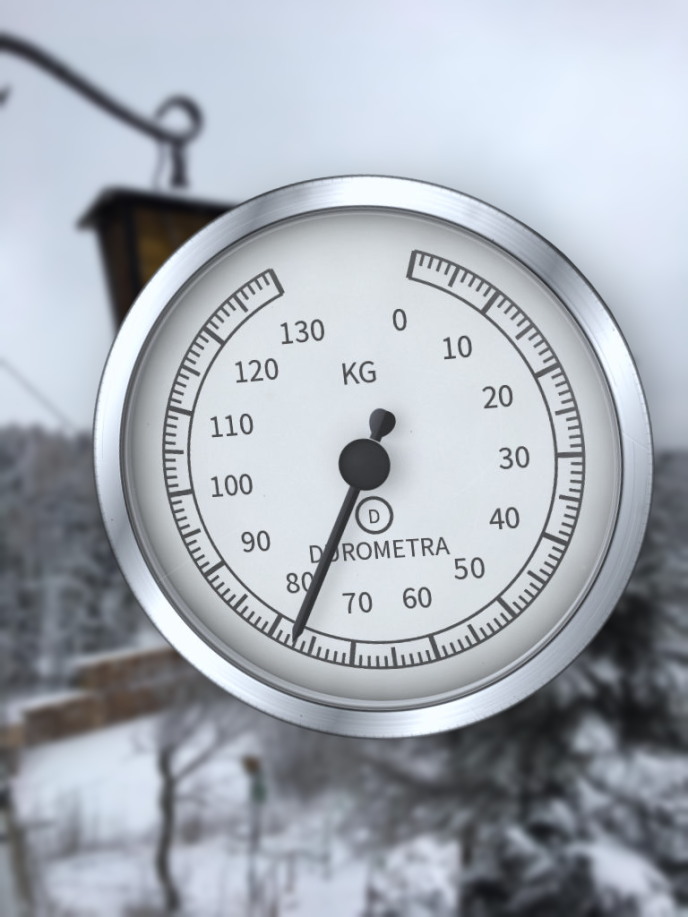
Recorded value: 77 kg
